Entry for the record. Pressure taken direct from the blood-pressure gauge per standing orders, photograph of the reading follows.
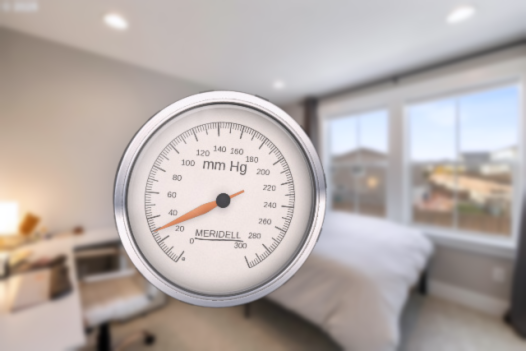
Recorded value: 30 mmHg
